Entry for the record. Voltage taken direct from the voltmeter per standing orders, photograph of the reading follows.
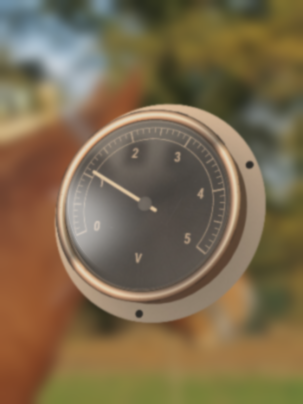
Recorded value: 1.1 V
